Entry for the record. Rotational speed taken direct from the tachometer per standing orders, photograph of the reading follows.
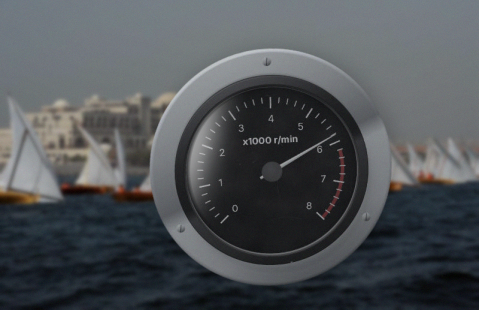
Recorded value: 5800 rpm
